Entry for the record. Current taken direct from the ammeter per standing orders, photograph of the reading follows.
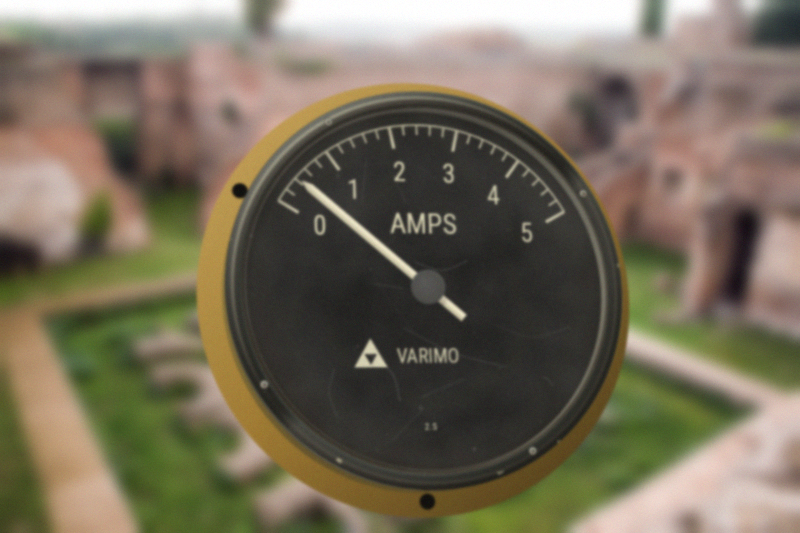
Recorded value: 0.4 A
